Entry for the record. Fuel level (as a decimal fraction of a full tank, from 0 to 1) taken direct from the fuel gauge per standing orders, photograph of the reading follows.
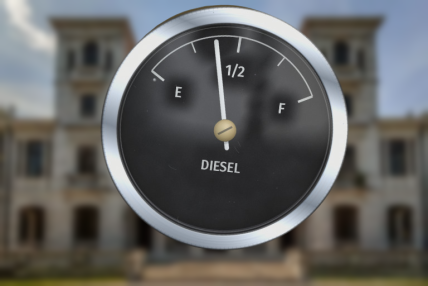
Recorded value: 0.375
